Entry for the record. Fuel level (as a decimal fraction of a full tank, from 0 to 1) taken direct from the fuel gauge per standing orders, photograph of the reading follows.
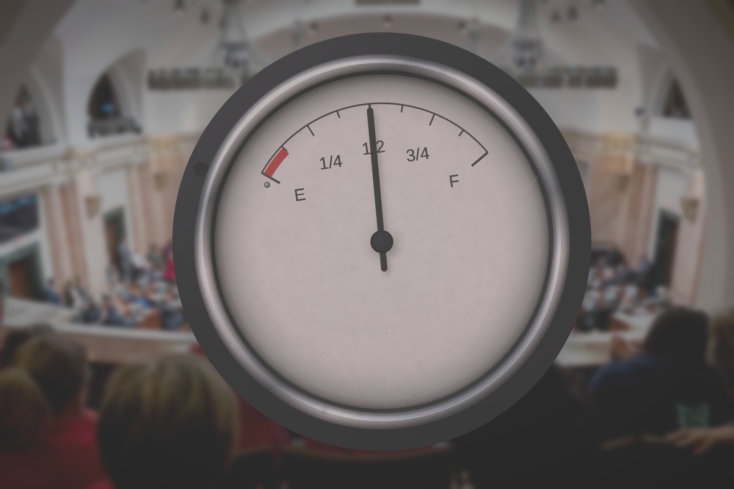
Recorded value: 0.5
